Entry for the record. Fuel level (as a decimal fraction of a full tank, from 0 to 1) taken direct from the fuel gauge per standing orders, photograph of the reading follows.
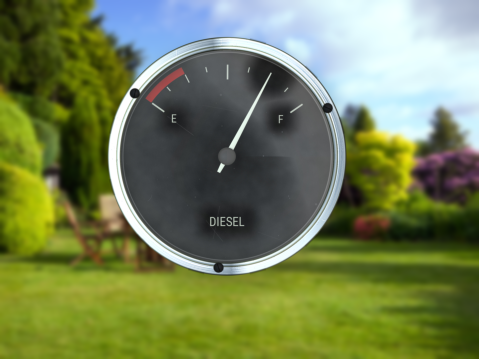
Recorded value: 0.75
